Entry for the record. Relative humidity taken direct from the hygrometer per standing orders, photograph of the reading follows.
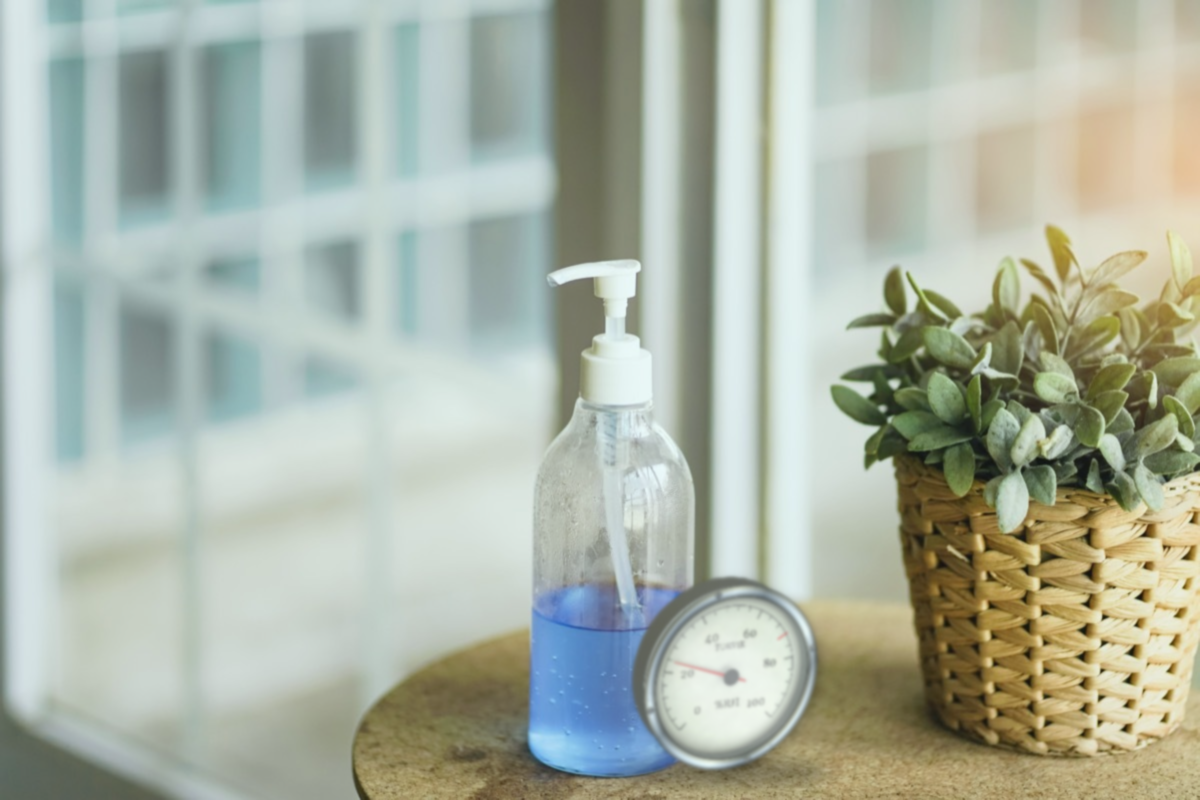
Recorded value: 24 %
